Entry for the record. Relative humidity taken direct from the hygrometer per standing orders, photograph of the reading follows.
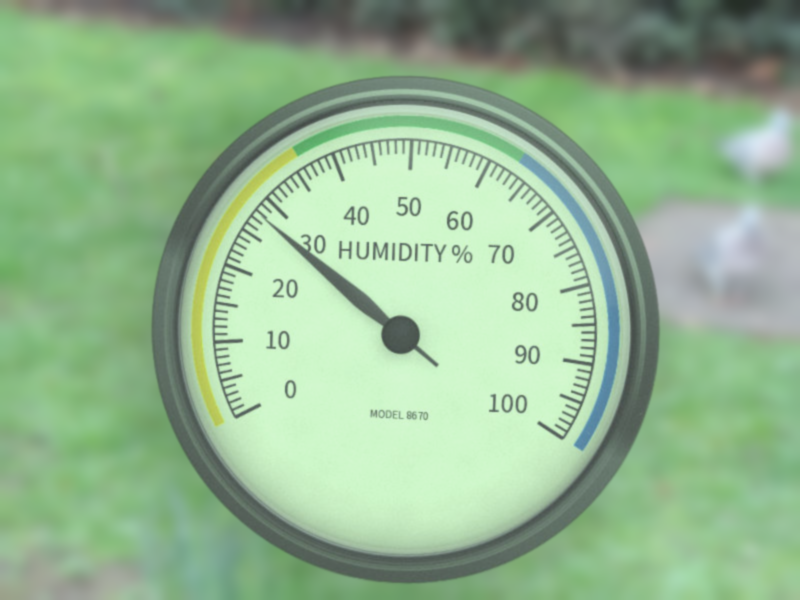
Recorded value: 28 %
